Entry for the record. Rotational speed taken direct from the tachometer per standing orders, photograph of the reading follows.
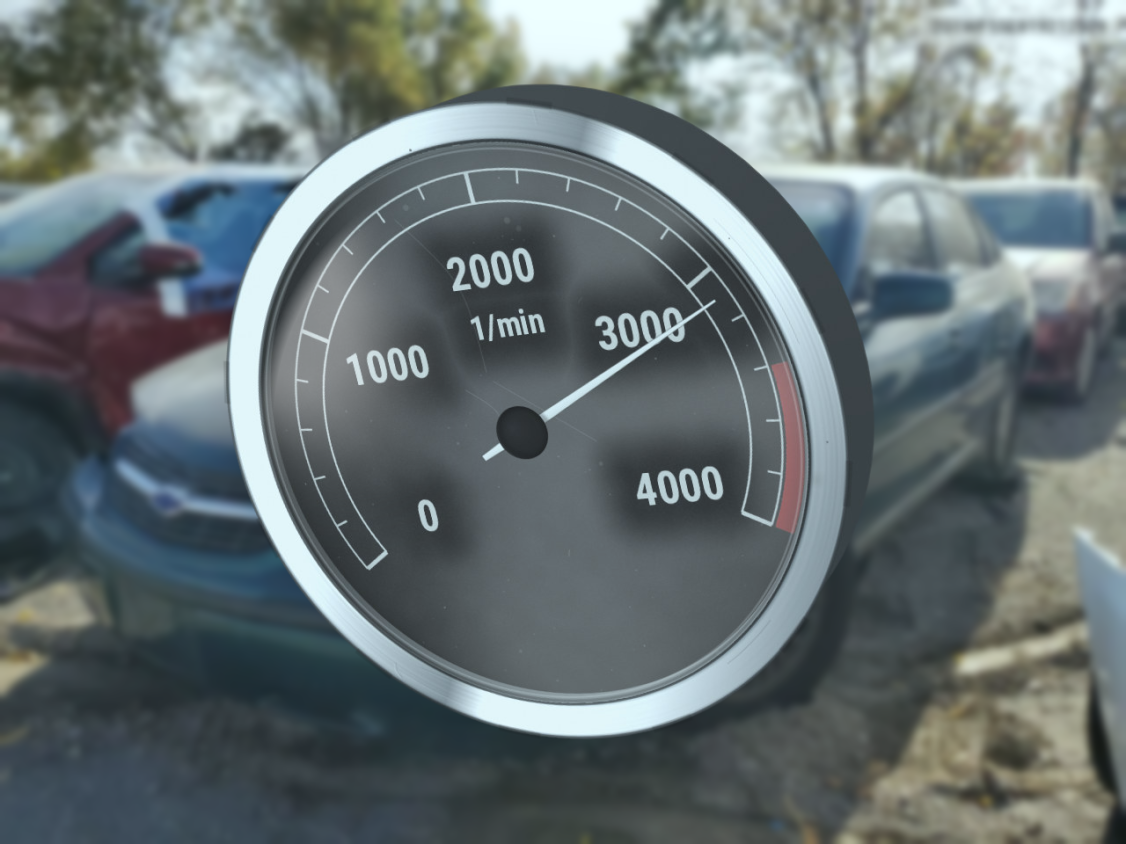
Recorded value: 3100 rpm
